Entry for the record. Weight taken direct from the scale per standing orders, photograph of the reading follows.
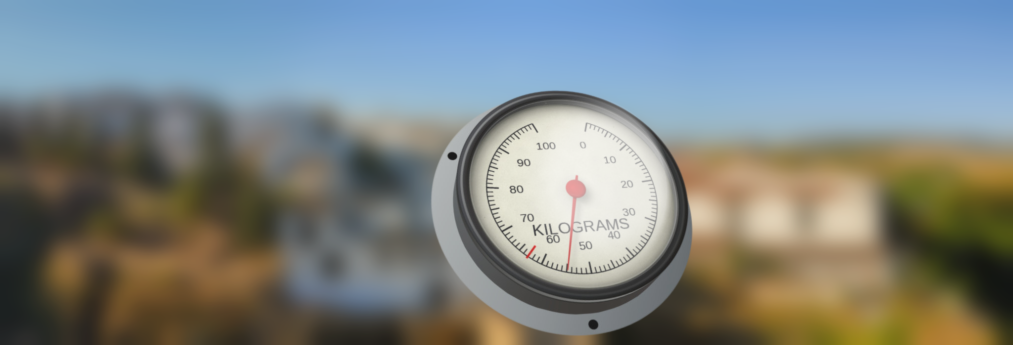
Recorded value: 55 kg
